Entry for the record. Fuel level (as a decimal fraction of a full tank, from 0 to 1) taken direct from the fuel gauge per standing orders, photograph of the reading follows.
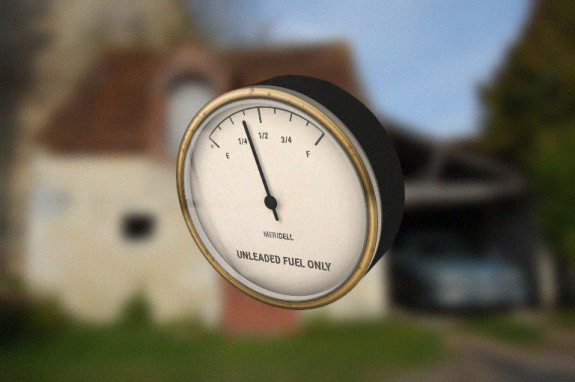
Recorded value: 0.375
